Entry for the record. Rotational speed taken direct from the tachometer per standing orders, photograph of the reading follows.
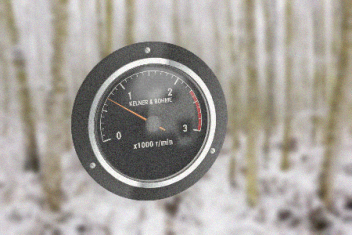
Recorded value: 700 rpm
